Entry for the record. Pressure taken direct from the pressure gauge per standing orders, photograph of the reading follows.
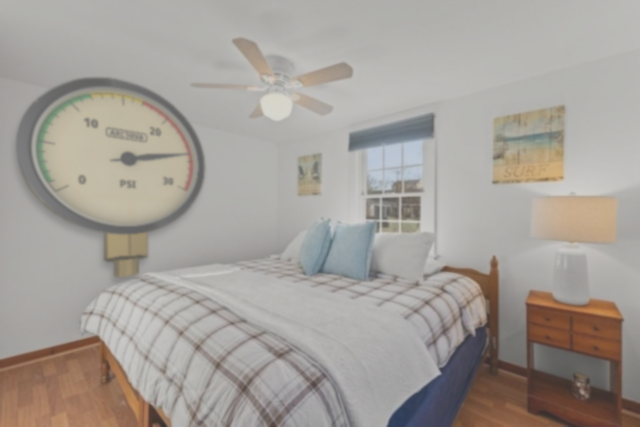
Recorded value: 25 psi
